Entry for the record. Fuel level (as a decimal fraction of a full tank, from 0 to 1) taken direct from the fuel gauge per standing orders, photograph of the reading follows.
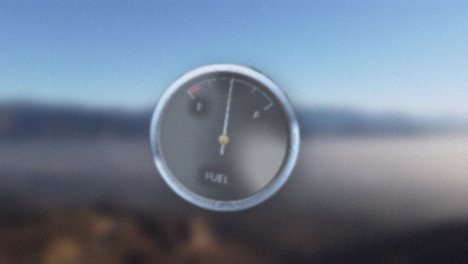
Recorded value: 0.5
